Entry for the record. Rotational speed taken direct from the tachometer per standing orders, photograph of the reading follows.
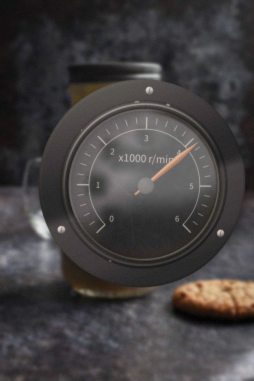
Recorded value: 4100 rpm
